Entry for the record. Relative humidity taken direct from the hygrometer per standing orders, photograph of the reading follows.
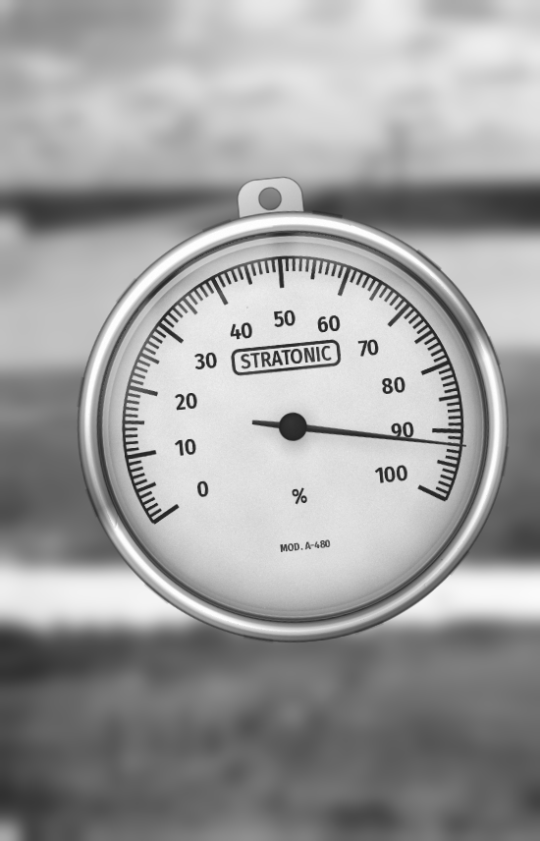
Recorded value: 92 %
